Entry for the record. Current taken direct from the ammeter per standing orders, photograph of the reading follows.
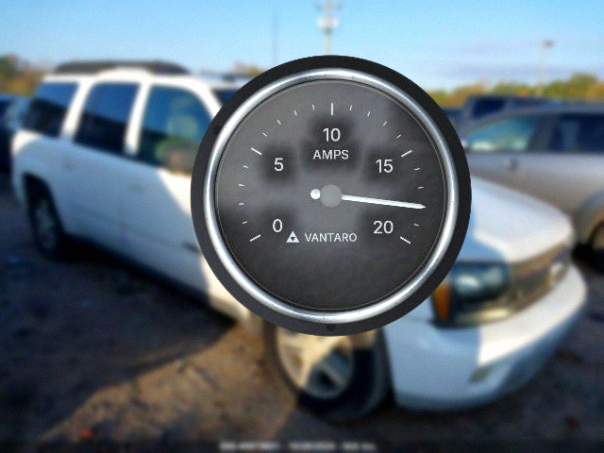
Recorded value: 18 A
